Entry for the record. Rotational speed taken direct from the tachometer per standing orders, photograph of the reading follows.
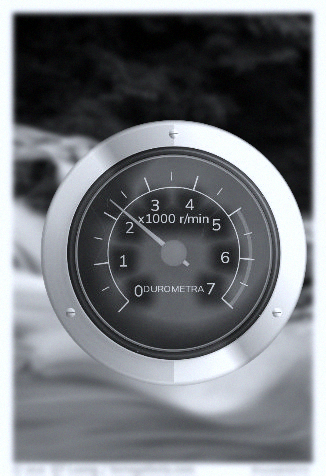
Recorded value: 2250 rpm
